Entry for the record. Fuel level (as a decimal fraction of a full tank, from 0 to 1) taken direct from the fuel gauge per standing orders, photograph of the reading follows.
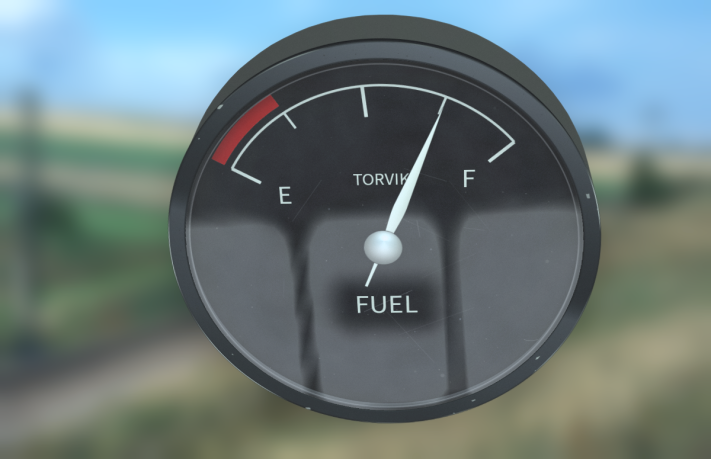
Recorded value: 0.75
